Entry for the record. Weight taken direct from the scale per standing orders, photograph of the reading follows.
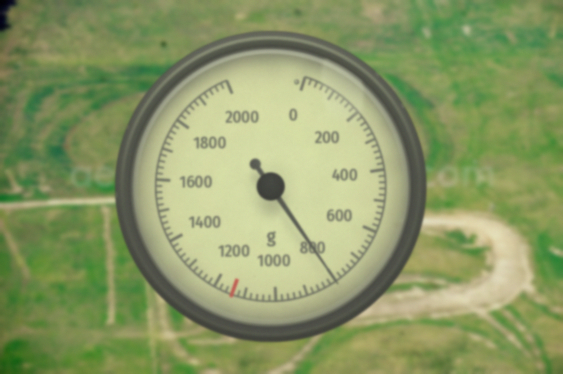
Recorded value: 800 g
